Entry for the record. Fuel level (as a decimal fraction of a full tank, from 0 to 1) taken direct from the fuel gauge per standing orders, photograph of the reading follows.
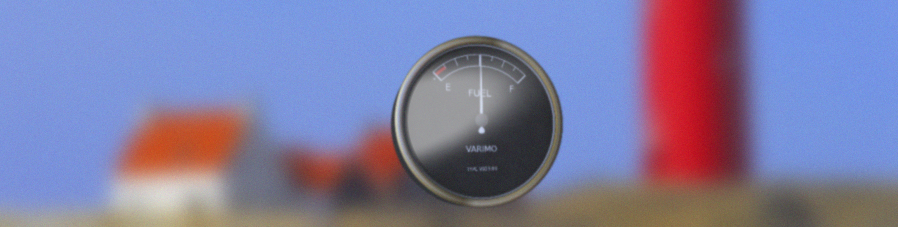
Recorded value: 0.5
